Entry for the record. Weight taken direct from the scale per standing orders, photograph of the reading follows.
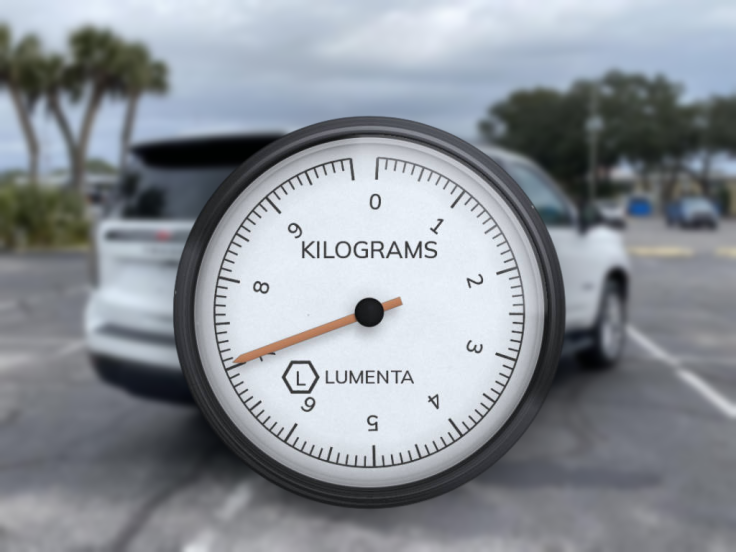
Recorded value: 7.05 kg
